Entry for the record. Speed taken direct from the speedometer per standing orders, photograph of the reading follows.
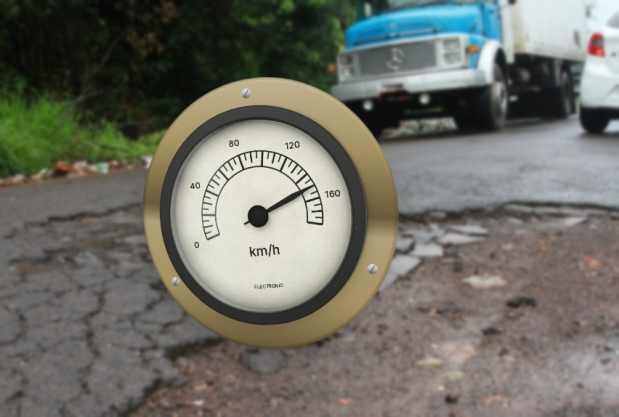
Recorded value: 150 km/h
